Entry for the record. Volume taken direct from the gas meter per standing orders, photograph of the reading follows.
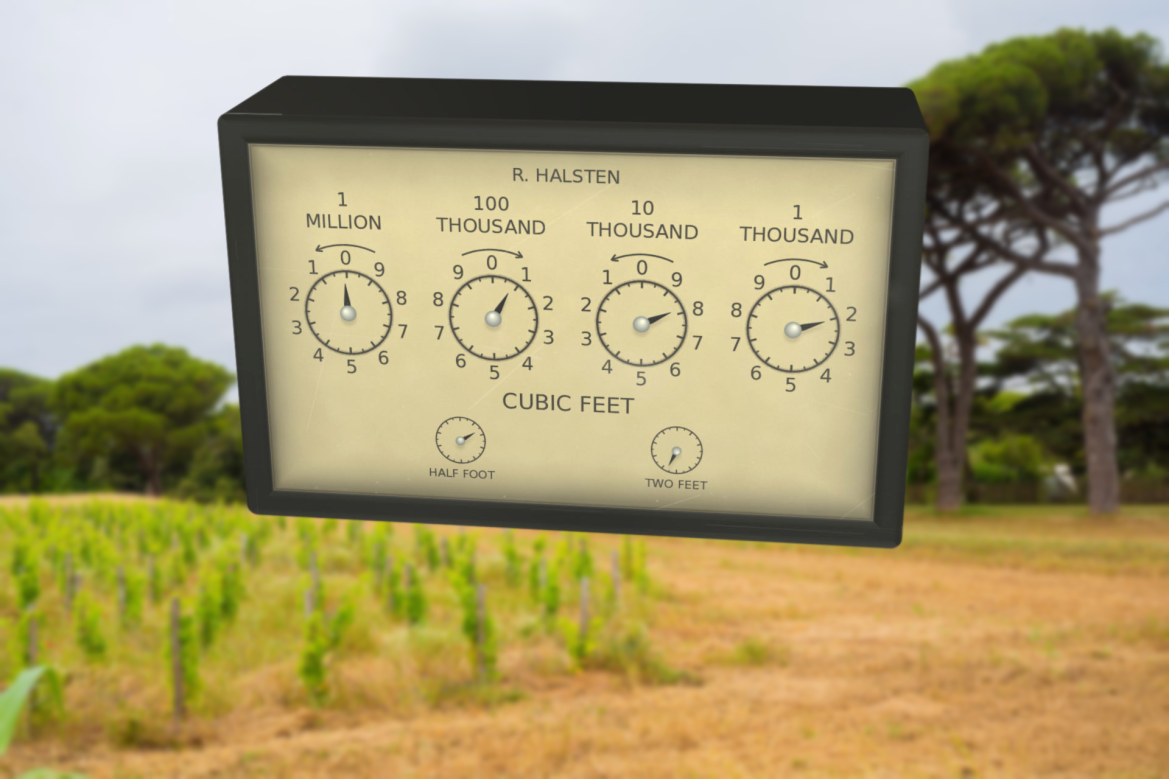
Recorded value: 8200 ft³
